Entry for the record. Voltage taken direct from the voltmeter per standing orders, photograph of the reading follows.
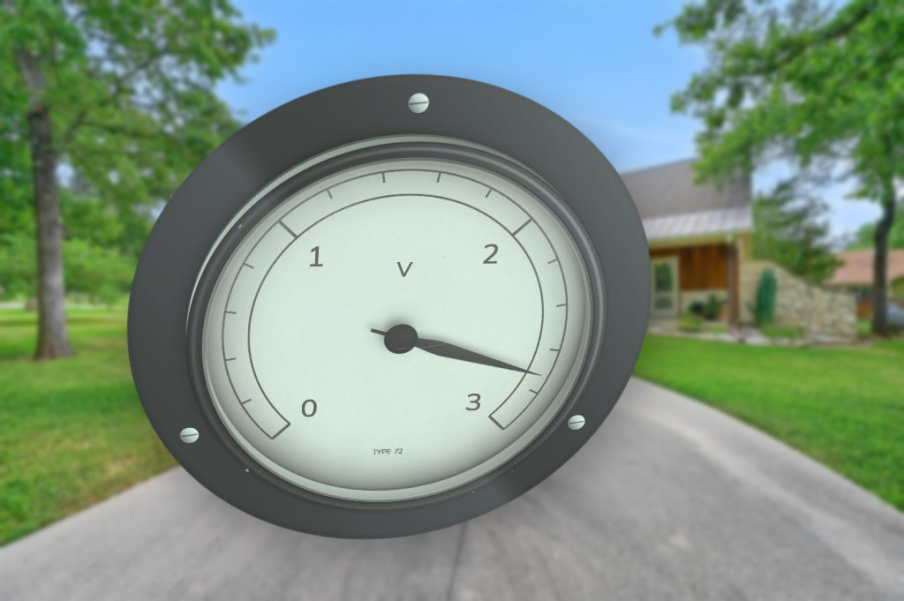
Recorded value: 2.7 V
